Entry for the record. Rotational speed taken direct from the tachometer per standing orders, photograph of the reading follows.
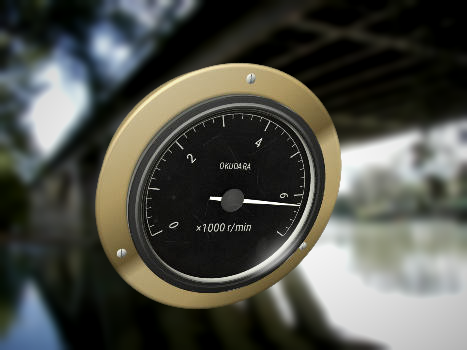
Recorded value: 6200 rpm
